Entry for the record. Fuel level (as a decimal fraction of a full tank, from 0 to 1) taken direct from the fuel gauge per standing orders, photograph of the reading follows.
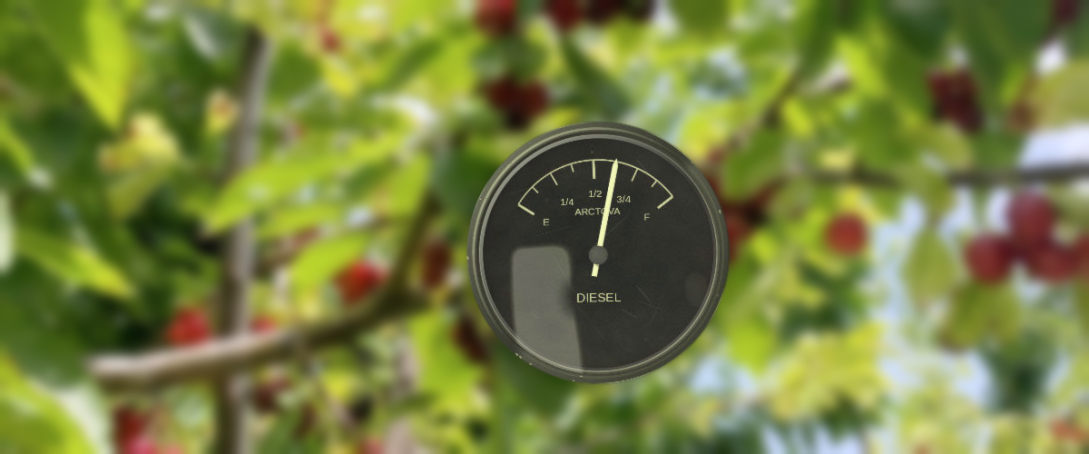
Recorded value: 0.625
